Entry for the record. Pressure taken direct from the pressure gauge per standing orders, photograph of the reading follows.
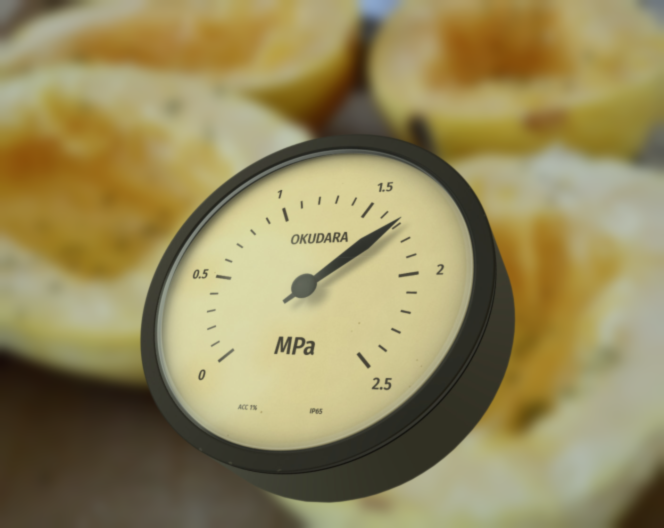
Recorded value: 1.7 MPa
